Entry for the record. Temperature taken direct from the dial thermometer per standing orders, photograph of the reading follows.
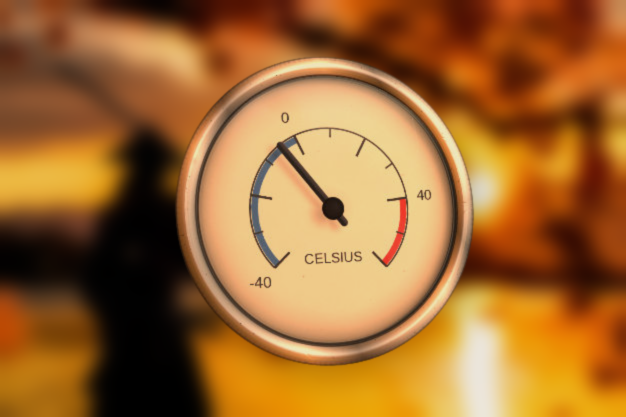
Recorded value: -5 °C
